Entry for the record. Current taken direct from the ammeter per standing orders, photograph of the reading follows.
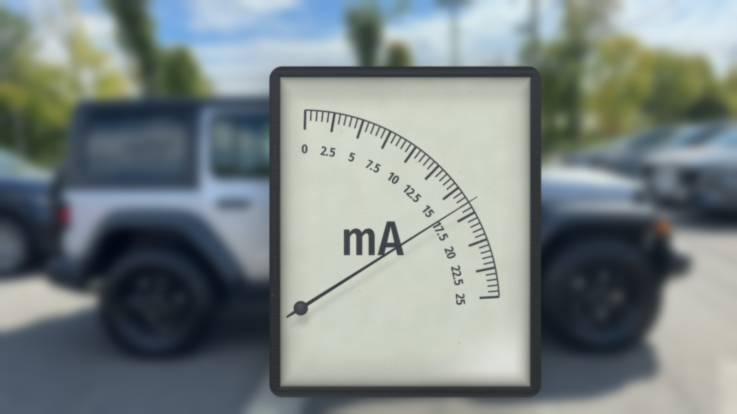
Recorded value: 16.5 mA
